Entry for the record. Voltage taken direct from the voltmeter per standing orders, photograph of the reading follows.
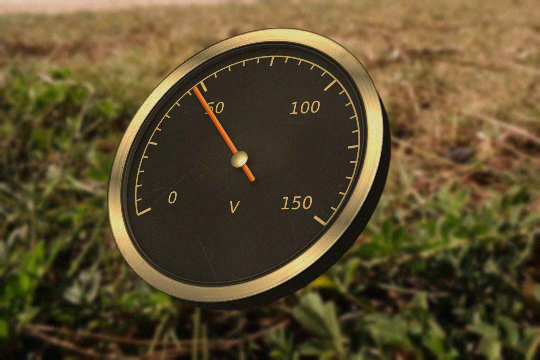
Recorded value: 47.5 V
